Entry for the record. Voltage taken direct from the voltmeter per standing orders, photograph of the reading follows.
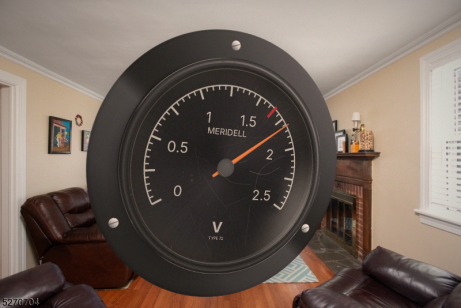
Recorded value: 1.8 V
